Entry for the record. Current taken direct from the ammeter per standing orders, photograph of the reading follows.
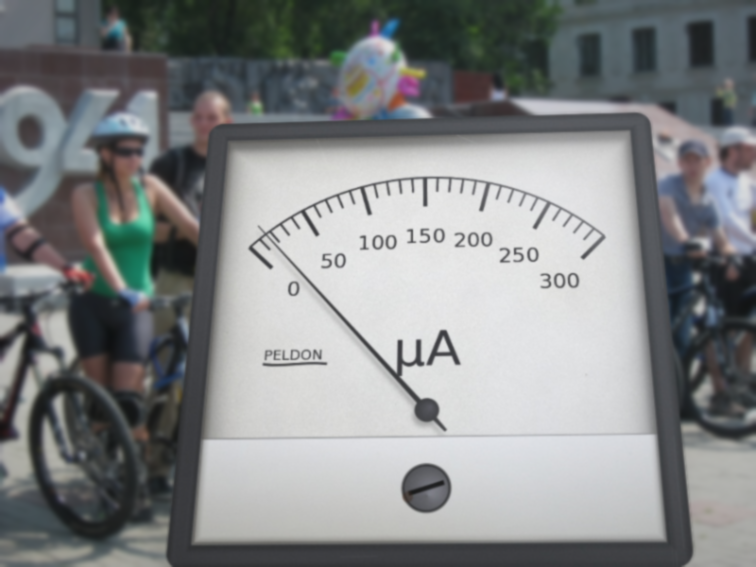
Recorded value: 15 µA
